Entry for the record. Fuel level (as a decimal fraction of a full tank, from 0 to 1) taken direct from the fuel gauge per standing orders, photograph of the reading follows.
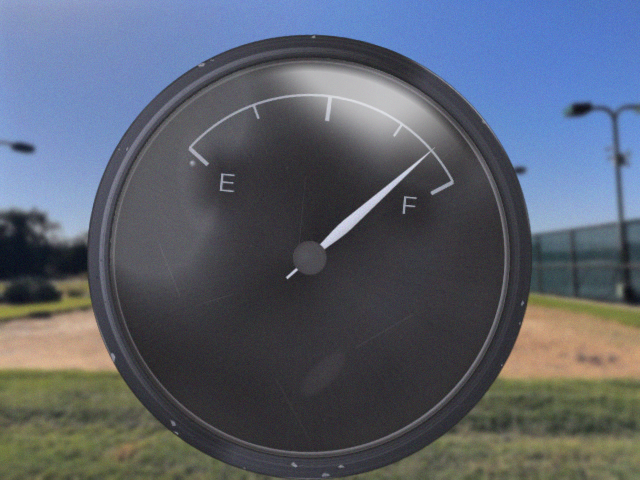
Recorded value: 0.875
